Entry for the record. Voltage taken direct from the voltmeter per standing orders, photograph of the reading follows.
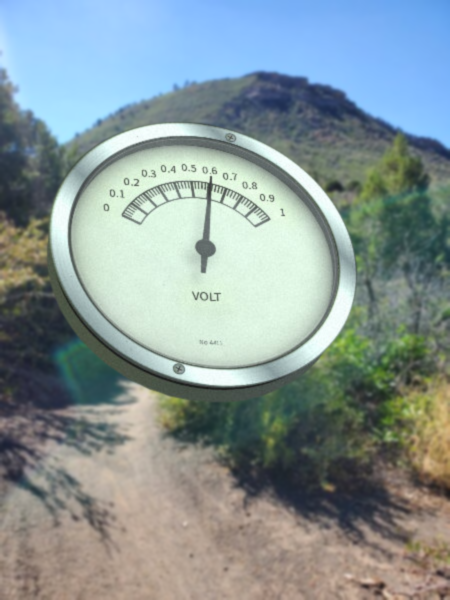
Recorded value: 0.6 V
